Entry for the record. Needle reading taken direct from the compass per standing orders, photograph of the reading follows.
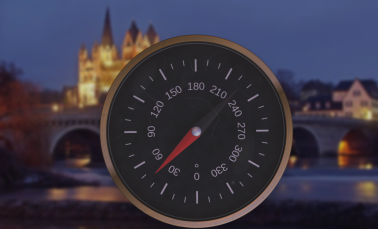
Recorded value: 45 °
